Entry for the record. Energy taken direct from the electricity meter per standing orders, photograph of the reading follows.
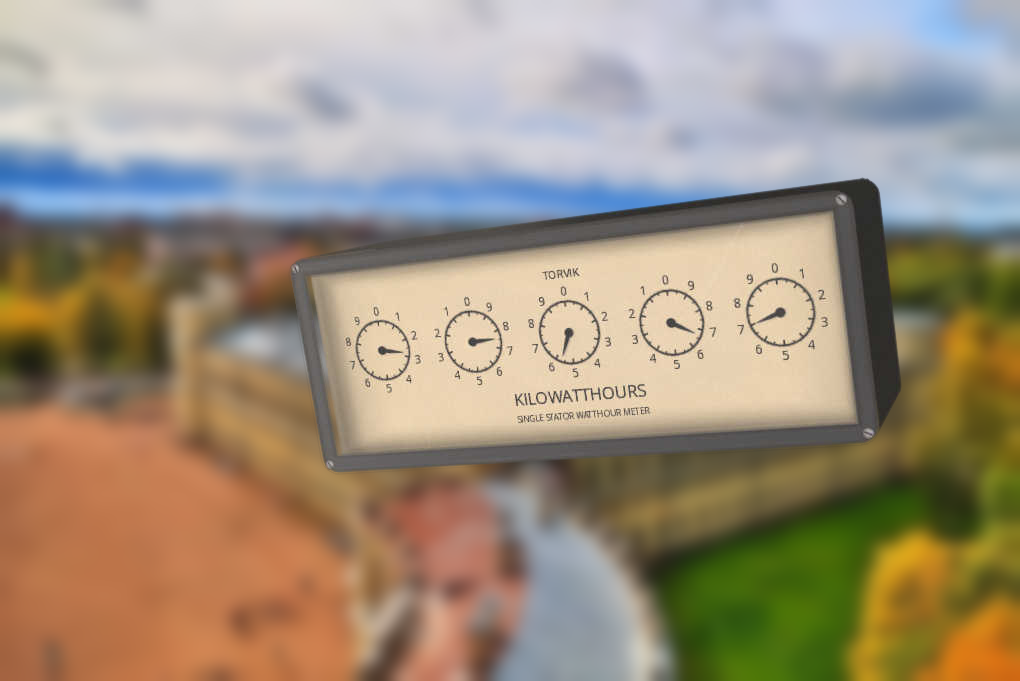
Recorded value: 27567 kWh
